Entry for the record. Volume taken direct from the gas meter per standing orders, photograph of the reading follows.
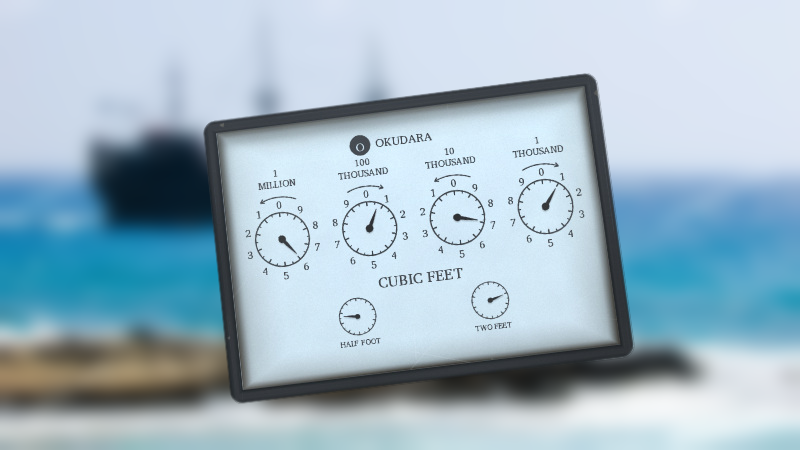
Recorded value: 607100 ft³
